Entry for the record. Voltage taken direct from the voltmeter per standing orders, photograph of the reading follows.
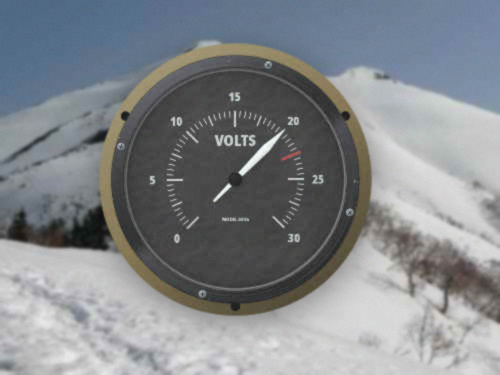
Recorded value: 20 V
